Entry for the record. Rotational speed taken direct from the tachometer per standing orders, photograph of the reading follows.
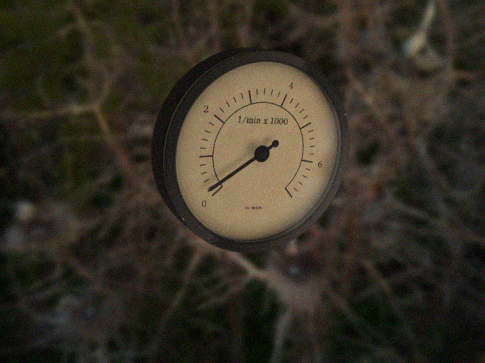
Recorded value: 200 rpm
